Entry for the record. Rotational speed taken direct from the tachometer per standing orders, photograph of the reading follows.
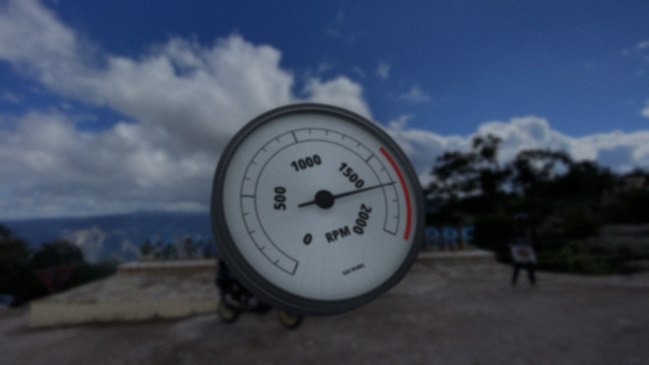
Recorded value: 1700 rpm
